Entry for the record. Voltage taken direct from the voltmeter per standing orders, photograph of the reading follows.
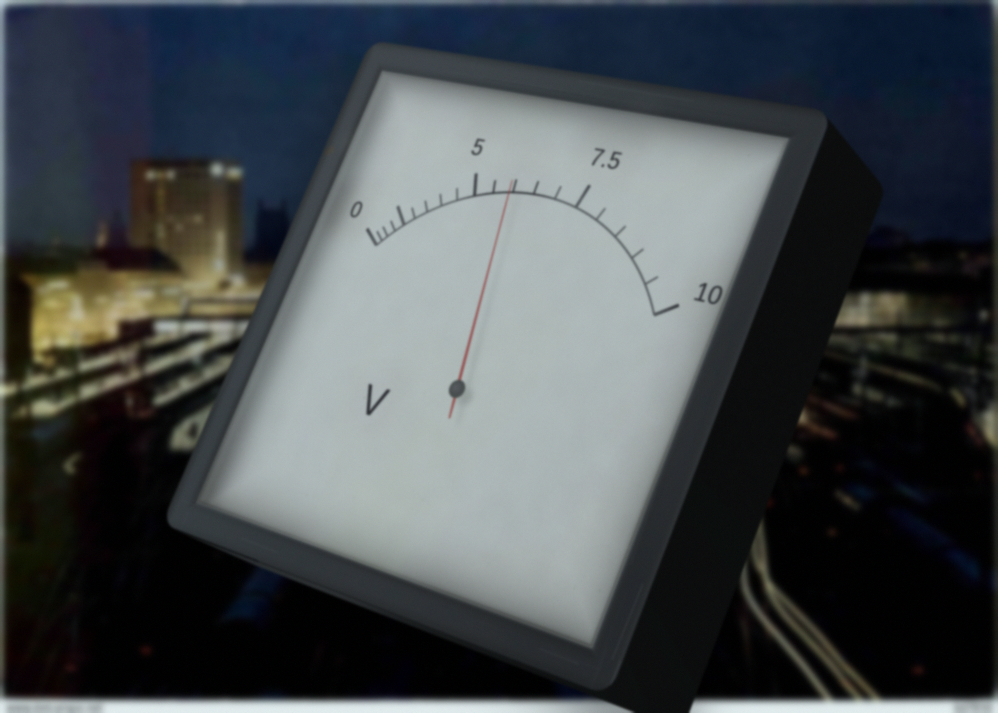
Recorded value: 6 V
